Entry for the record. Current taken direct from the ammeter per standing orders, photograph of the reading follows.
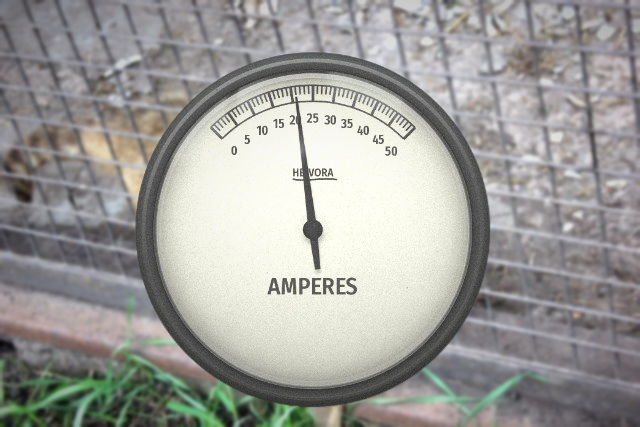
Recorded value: 21 A
